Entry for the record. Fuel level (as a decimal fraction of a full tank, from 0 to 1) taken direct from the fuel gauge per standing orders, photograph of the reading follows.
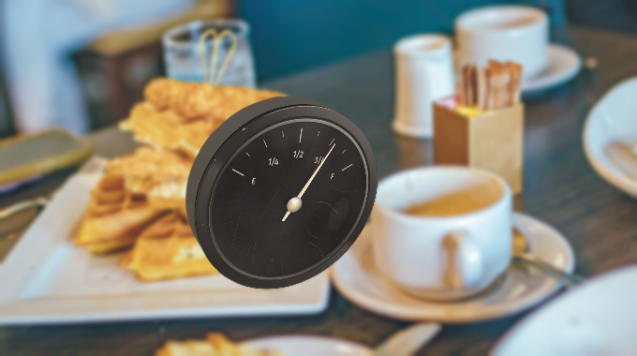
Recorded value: 0.75
